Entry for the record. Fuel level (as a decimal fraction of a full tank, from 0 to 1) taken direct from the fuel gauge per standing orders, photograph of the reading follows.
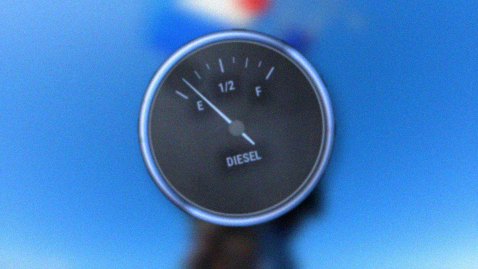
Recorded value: 0.125
